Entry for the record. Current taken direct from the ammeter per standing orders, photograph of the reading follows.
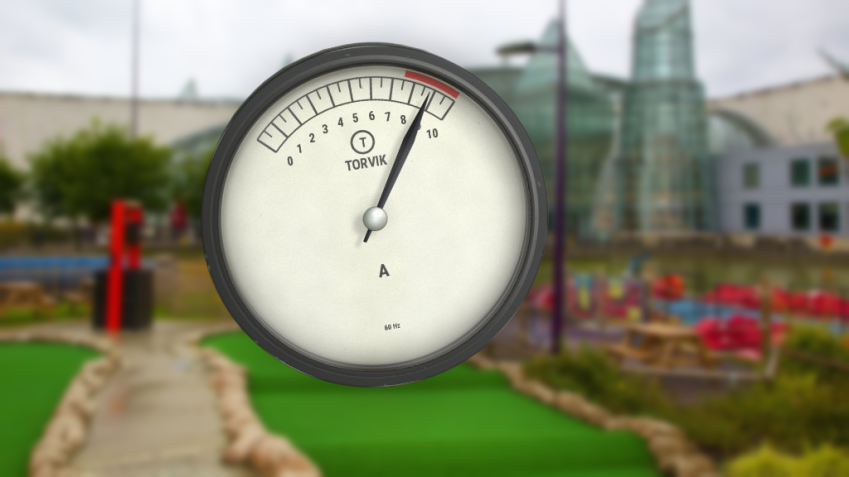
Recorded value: 8.75 A
